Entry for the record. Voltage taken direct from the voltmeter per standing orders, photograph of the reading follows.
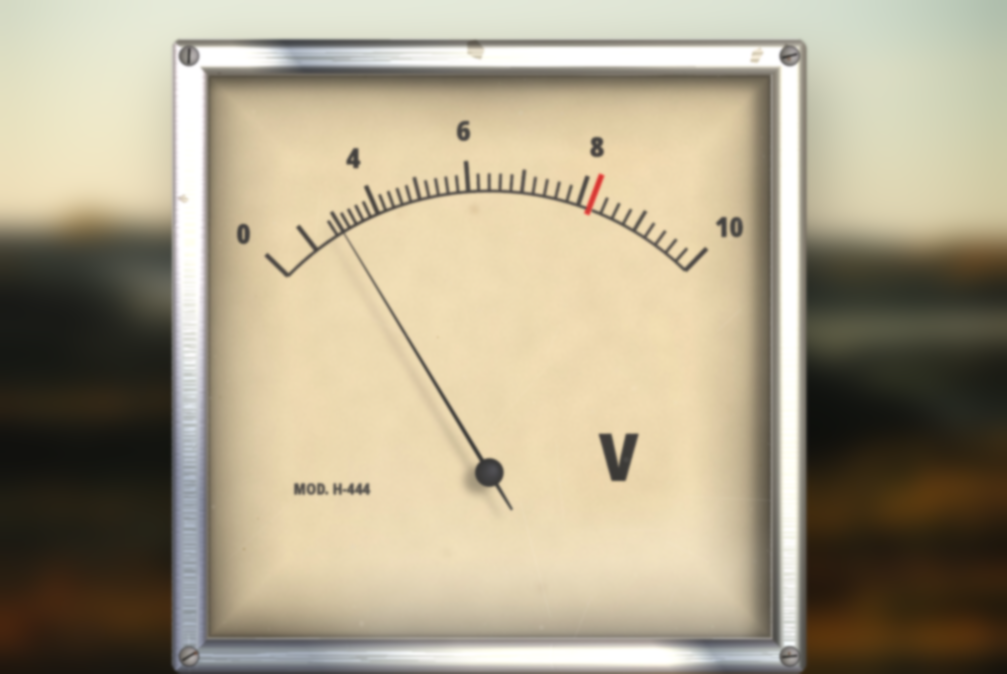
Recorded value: 3 V
